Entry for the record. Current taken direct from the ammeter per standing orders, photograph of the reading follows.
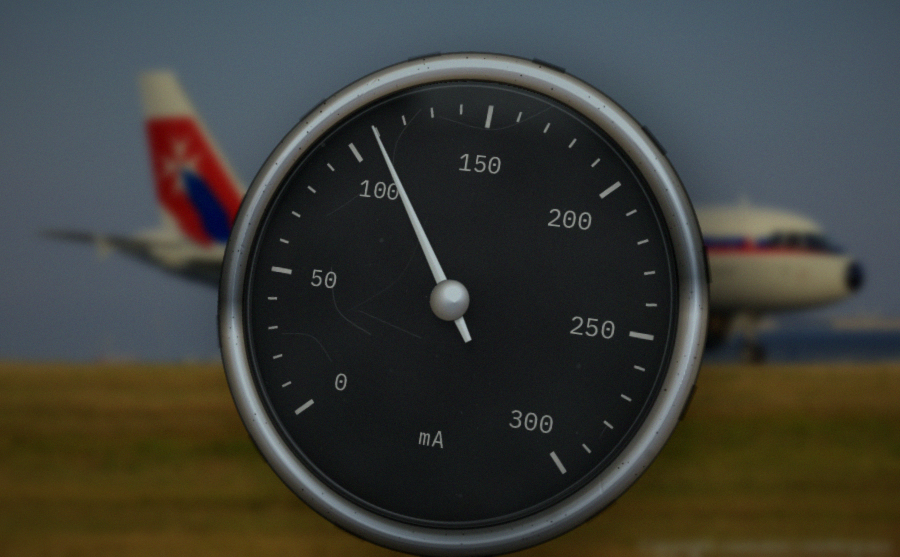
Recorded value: 110 mA
